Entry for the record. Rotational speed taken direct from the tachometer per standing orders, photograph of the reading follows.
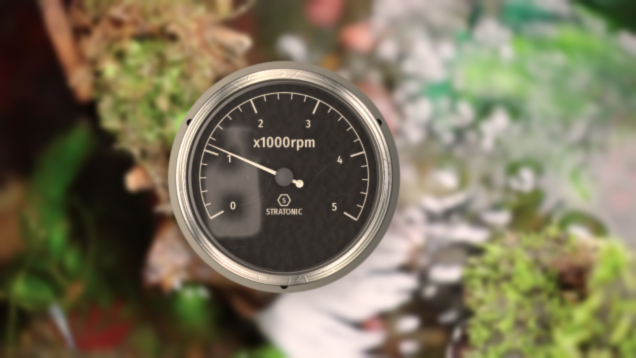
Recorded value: 1100 rpm
